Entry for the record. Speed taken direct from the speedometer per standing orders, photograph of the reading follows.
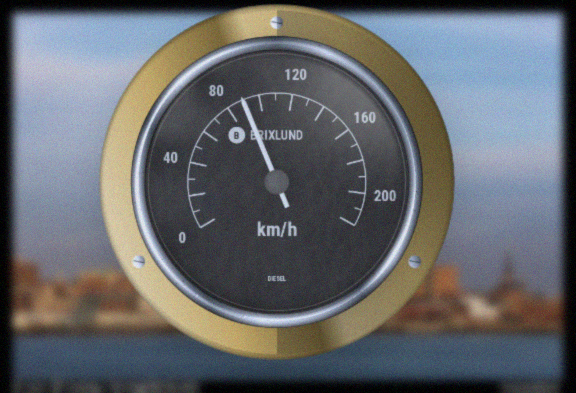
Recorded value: 90 km/h
